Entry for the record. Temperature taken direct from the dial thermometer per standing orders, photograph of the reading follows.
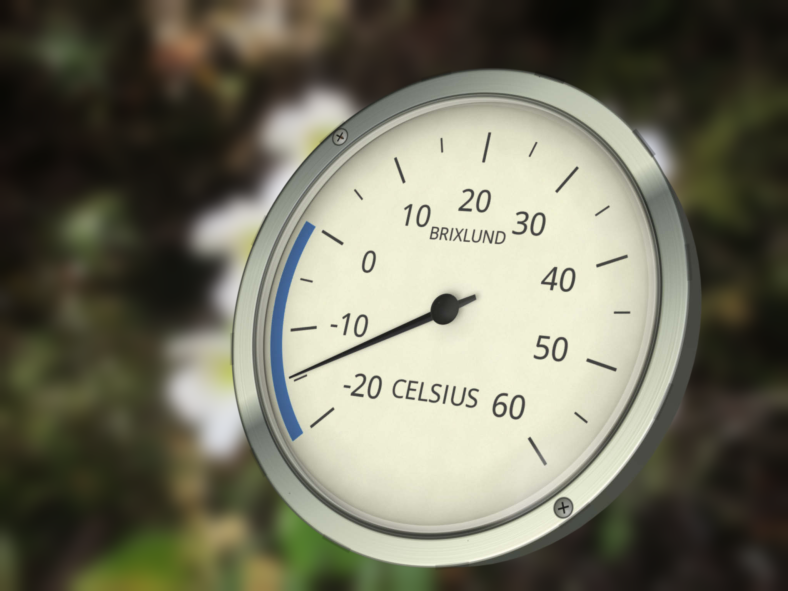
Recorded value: -15 °C
